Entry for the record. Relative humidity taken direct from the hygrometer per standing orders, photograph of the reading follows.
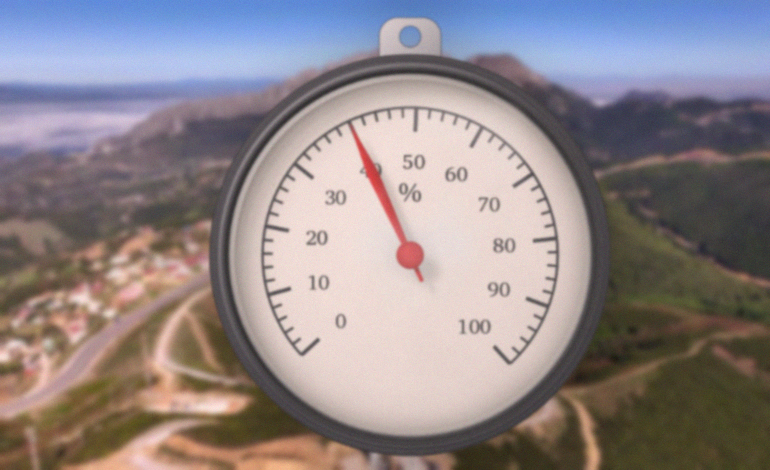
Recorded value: 40 %
